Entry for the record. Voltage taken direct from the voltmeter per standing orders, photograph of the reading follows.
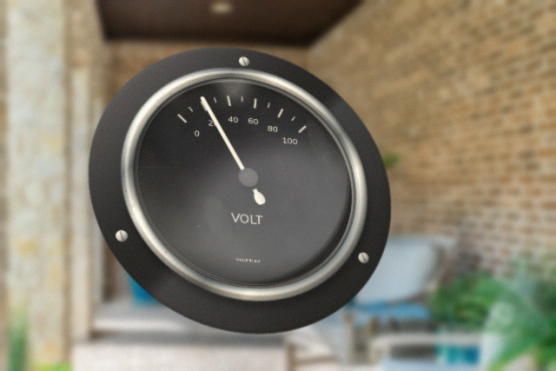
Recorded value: 20 V
